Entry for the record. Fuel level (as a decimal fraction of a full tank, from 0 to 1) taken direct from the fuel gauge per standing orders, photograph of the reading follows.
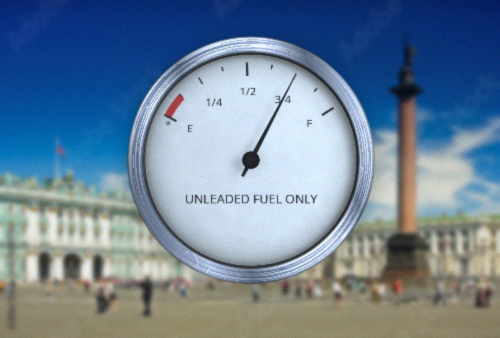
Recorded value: 0.75
